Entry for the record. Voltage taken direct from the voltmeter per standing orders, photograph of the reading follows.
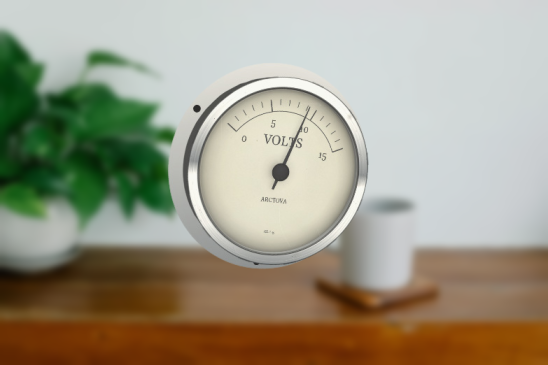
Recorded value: 9 V
